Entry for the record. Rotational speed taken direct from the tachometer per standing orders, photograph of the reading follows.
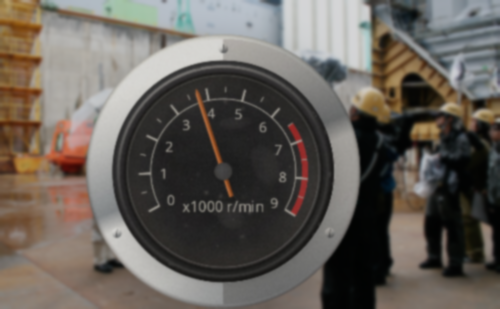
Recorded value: 3750 rpm
